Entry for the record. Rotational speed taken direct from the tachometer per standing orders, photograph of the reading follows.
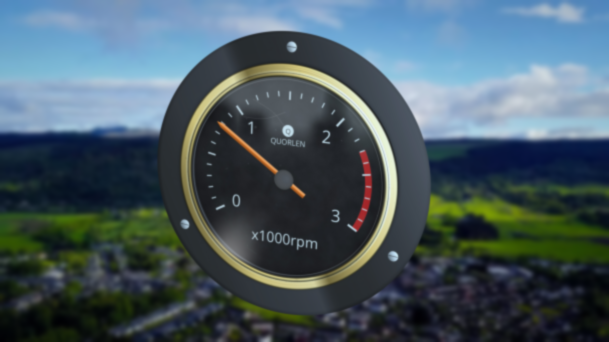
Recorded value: 800 rpm
